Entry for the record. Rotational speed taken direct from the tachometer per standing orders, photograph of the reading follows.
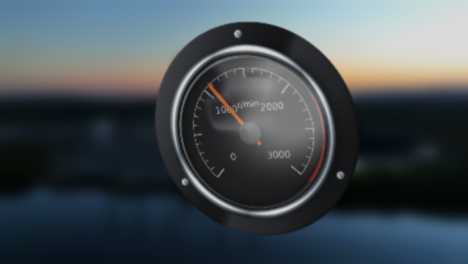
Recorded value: 1100 rpm
